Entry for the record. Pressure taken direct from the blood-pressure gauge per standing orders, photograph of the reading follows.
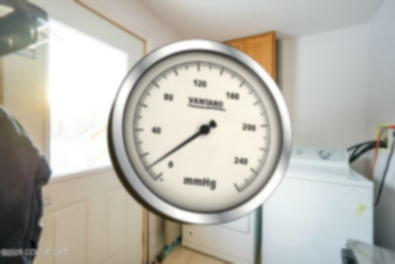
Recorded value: 10 mmHg
